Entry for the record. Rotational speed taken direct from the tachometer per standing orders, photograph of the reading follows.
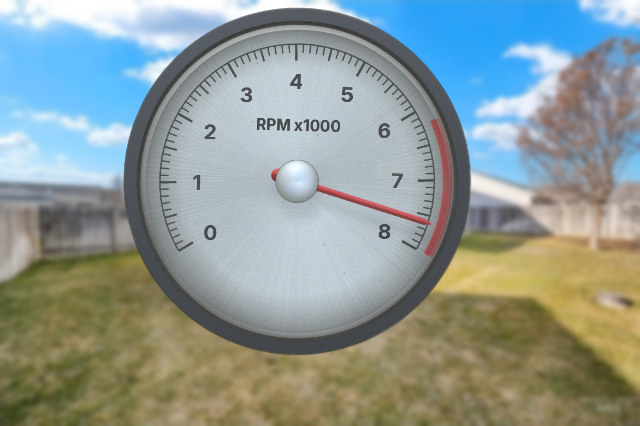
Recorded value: 7600 rpm
